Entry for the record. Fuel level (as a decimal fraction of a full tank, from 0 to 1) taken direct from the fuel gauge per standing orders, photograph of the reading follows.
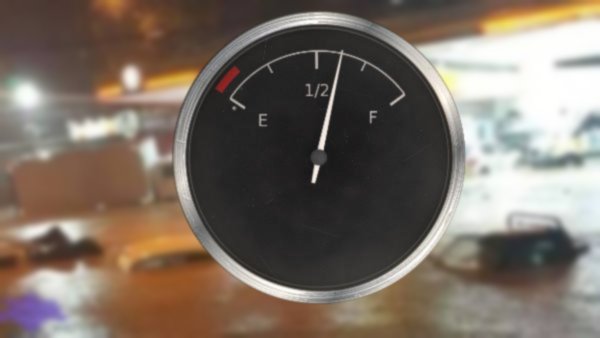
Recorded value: 0.625
